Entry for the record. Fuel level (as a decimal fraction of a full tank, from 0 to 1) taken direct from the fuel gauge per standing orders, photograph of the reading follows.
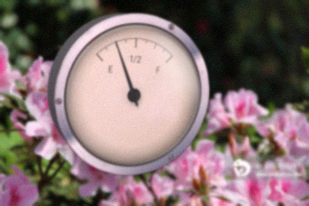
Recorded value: 0.25
